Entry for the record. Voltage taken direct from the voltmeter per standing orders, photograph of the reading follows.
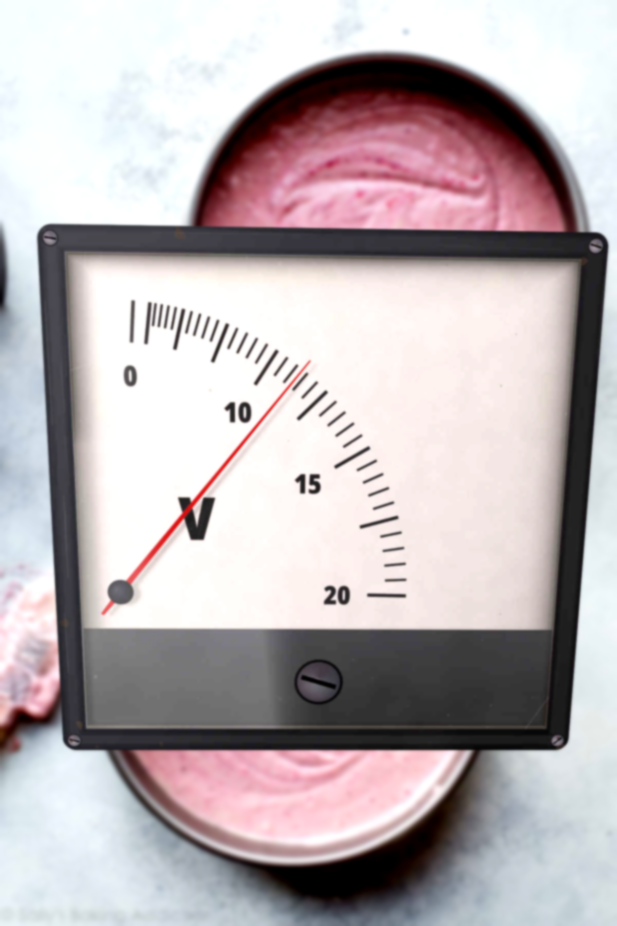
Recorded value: 11.25 V
